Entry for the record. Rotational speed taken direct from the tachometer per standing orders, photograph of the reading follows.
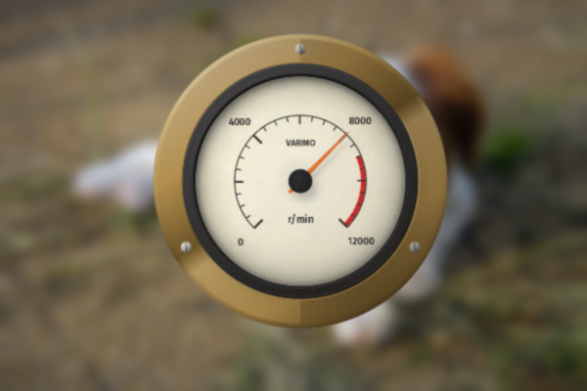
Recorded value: 8000 rpm
